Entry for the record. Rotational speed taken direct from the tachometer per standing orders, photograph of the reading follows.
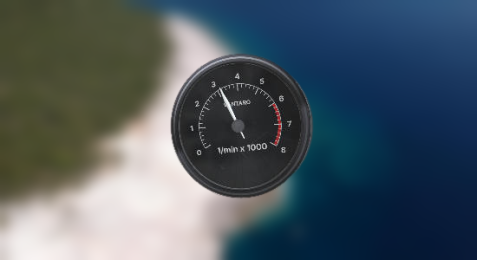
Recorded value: 3200 rpm
